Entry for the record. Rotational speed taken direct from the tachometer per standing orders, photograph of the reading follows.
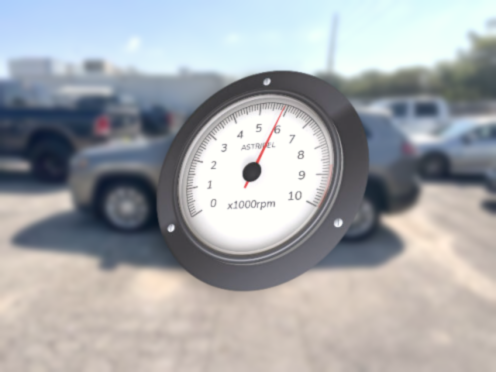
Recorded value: 6000 rpm
